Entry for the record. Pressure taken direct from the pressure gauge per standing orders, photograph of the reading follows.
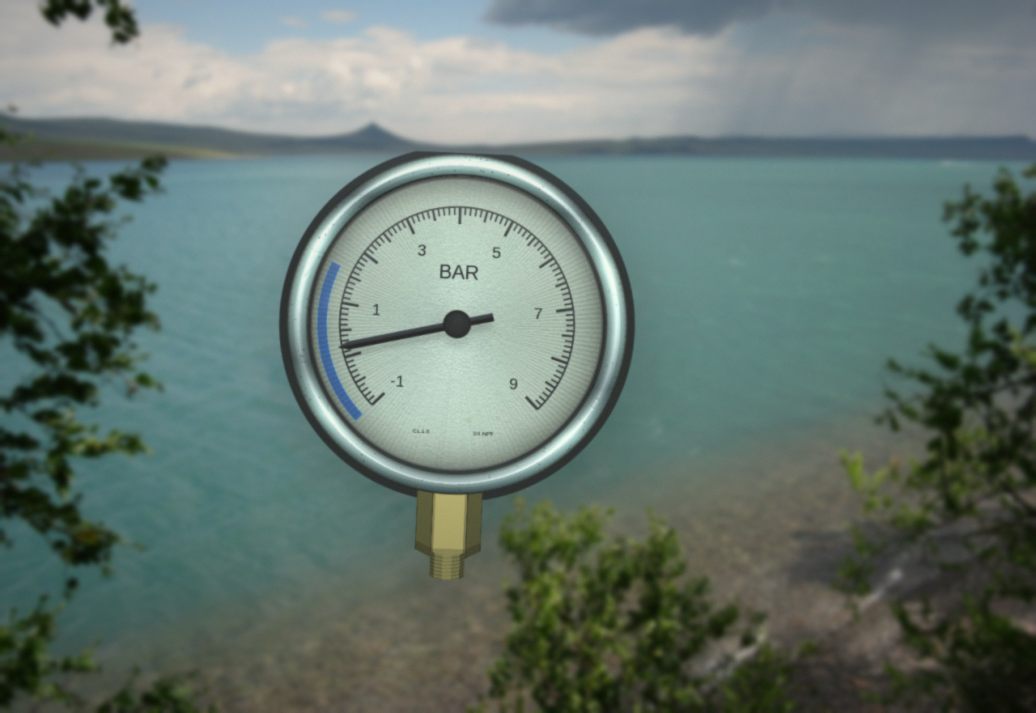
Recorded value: 0.2 bar
